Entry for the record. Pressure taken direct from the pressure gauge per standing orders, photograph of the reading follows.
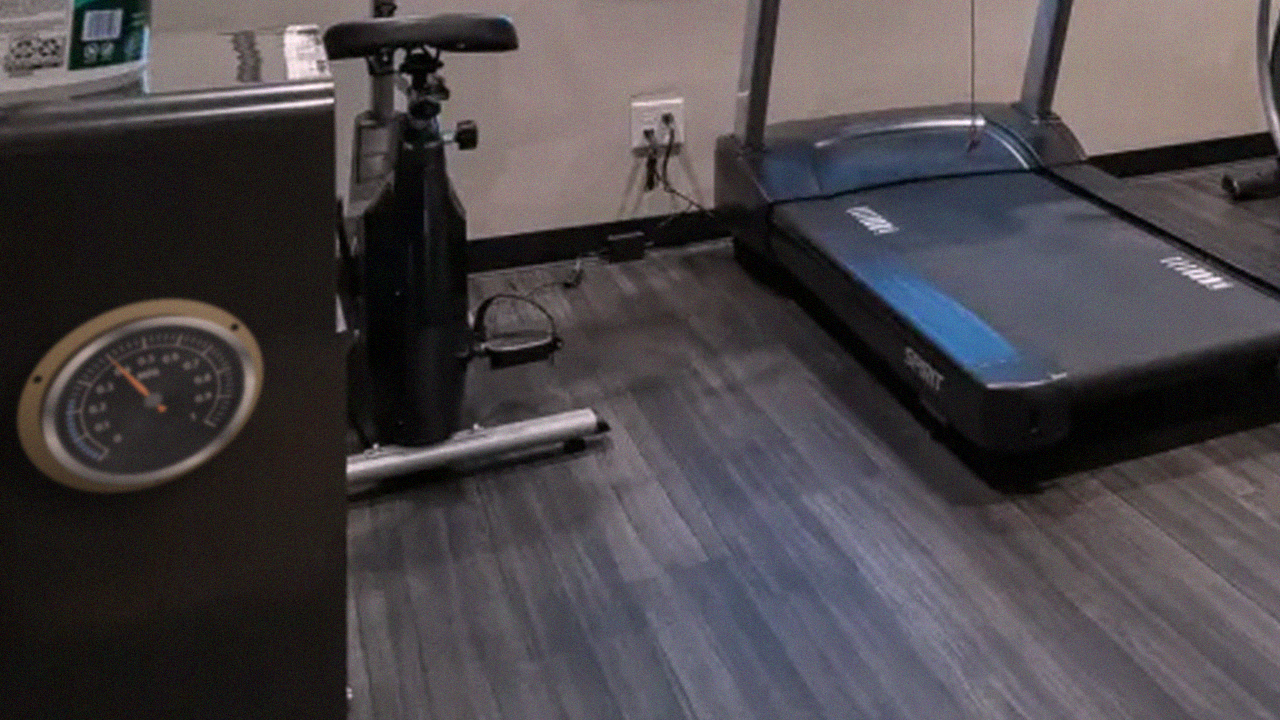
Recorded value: 0.4 MPa
